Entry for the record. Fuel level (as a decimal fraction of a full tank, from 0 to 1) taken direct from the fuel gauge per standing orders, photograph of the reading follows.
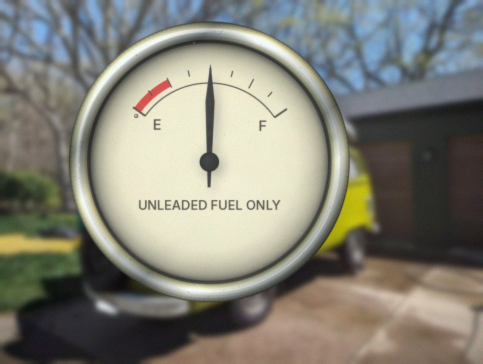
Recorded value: 0.5
